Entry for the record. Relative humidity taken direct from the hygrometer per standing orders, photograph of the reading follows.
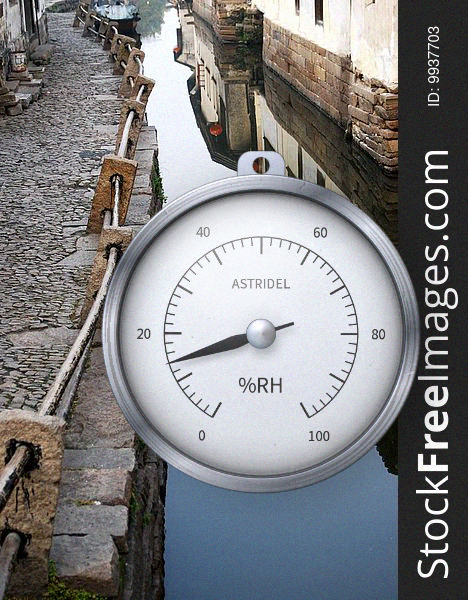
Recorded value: 14 %
